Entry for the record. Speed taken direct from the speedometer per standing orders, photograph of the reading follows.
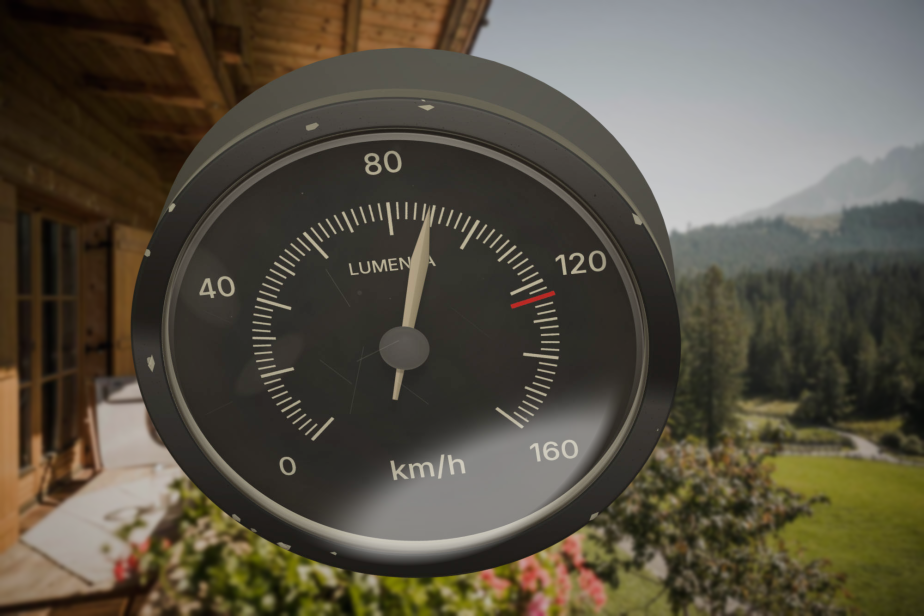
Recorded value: 89 km/h
